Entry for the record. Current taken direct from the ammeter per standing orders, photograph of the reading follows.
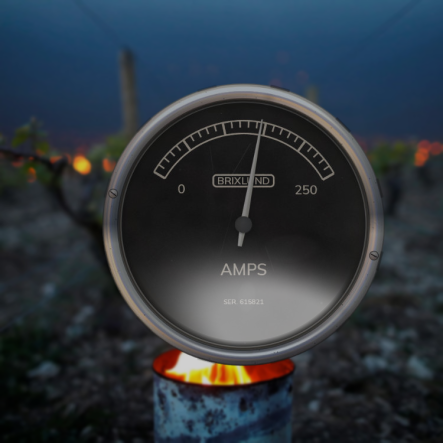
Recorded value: 145 A
